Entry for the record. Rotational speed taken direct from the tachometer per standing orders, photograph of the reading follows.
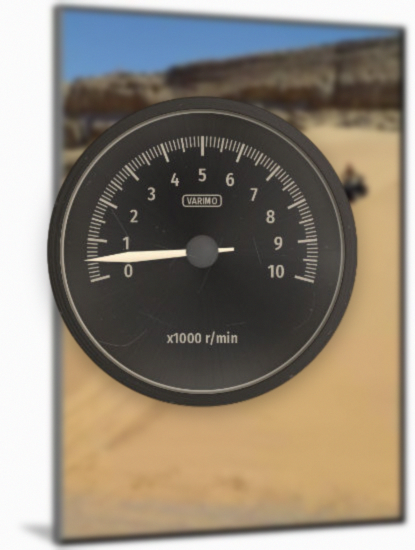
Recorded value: 500 rpm
